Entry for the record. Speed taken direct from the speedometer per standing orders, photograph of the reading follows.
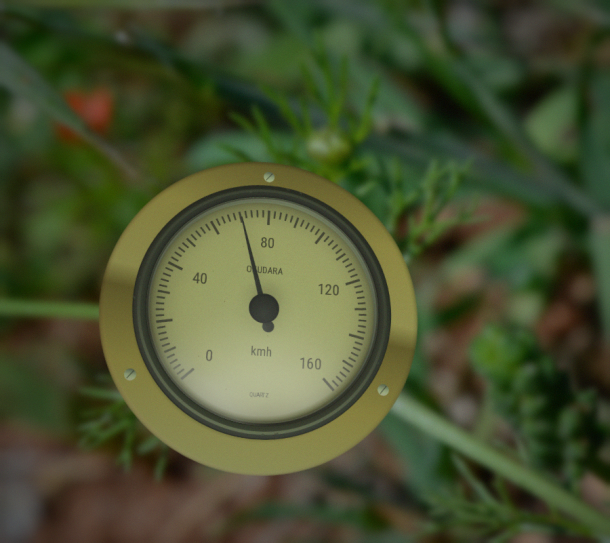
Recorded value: 70 km/h
